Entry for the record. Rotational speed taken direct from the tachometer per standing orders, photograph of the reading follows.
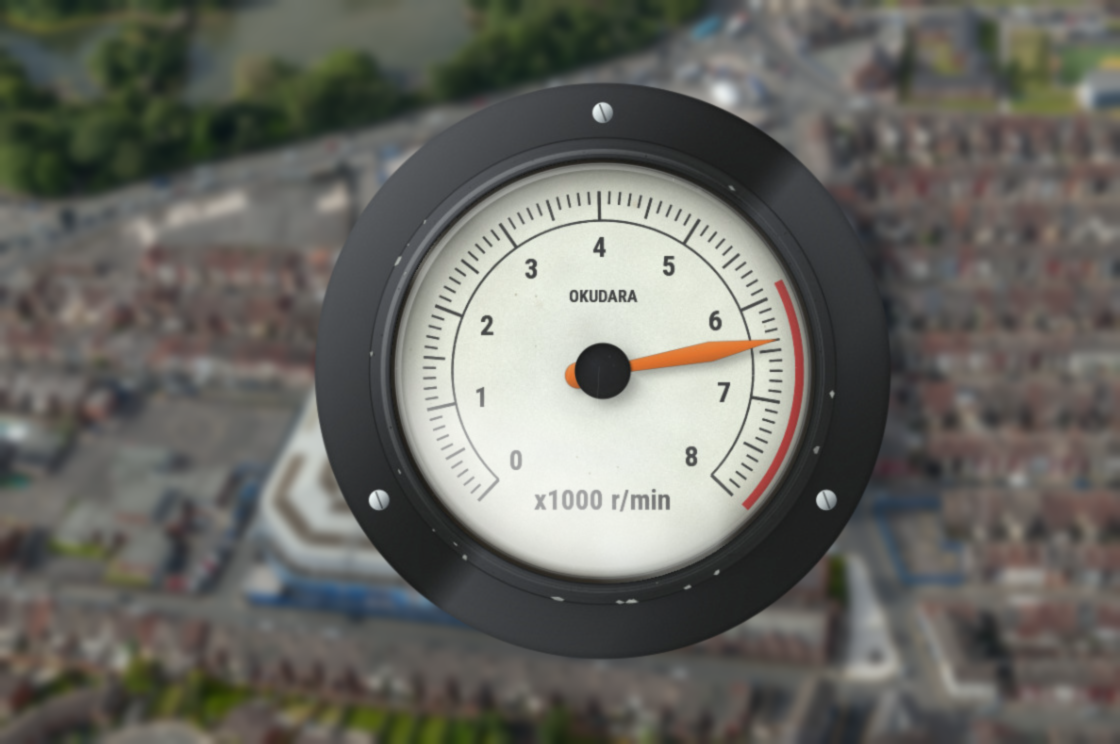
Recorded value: 6400 rpm
